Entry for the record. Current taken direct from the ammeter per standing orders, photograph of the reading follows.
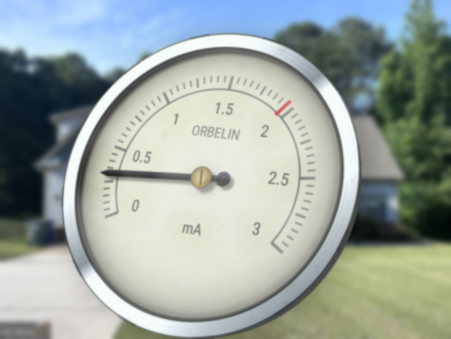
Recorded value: 0.3 mA
